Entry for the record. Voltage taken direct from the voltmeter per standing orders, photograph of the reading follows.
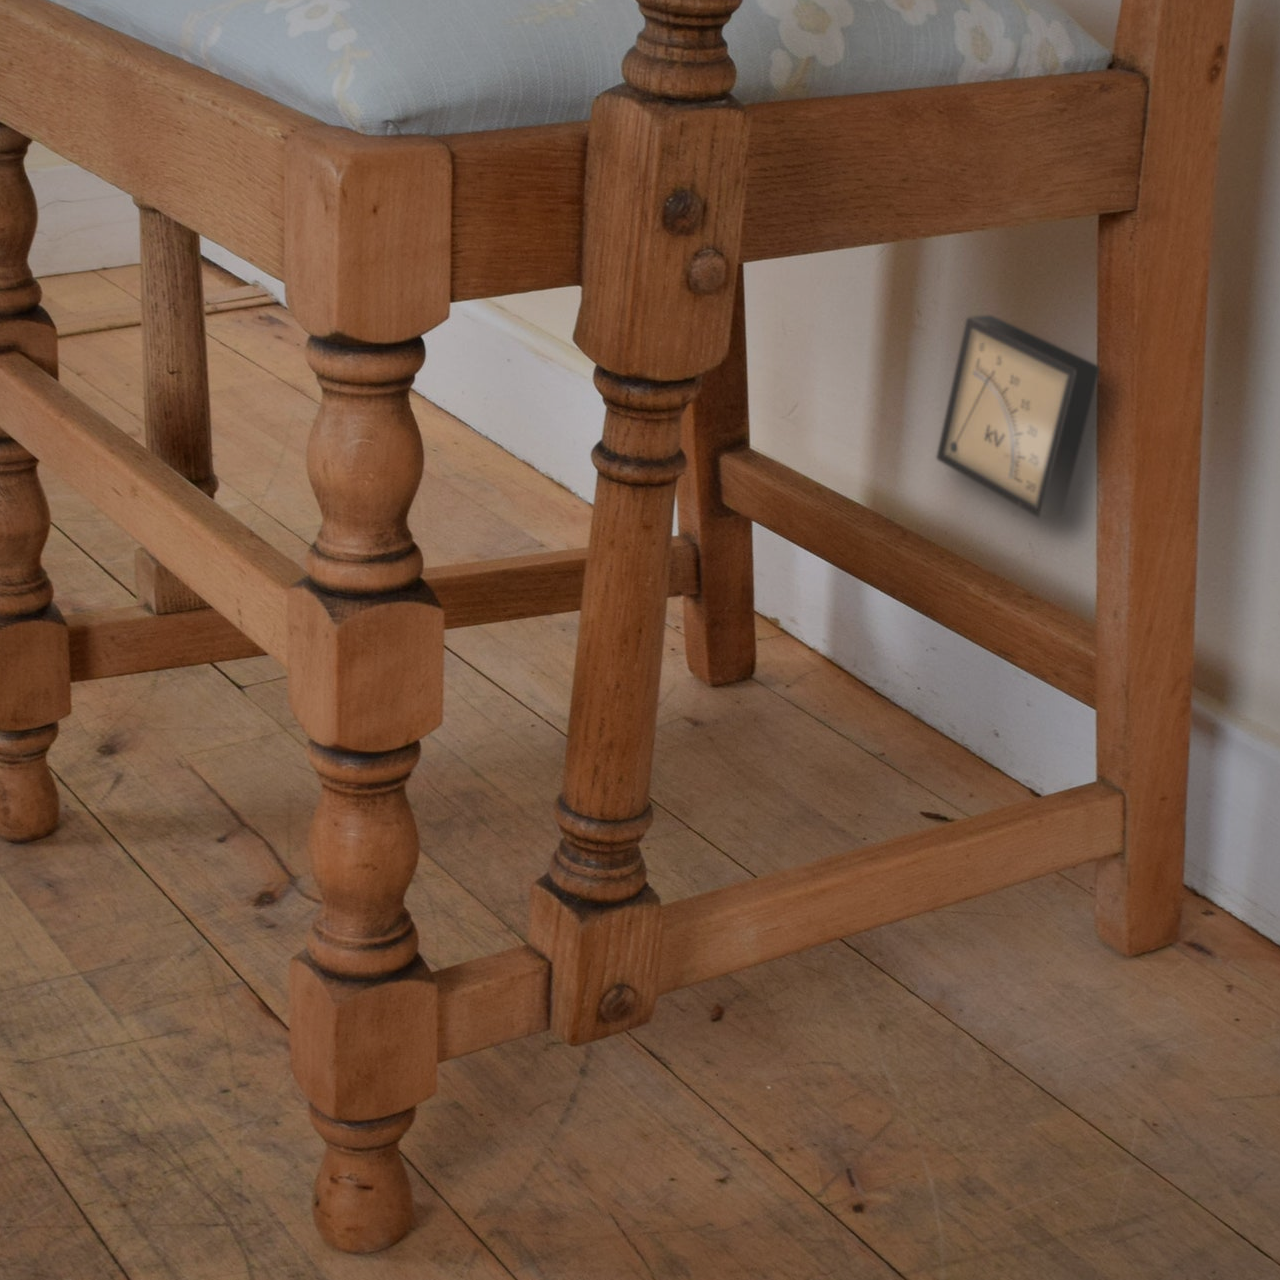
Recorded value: 5 kV
